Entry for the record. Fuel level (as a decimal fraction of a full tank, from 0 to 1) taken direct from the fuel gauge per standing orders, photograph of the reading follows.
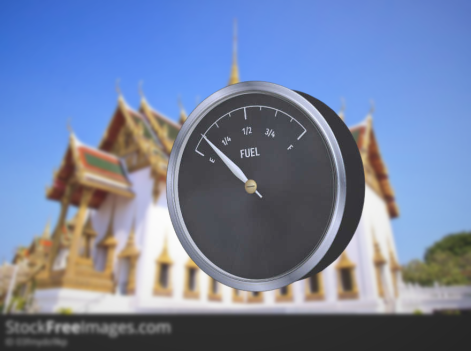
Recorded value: 0.125
